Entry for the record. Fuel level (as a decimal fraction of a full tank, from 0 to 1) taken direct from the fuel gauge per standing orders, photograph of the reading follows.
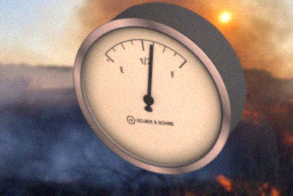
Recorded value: 0.625
